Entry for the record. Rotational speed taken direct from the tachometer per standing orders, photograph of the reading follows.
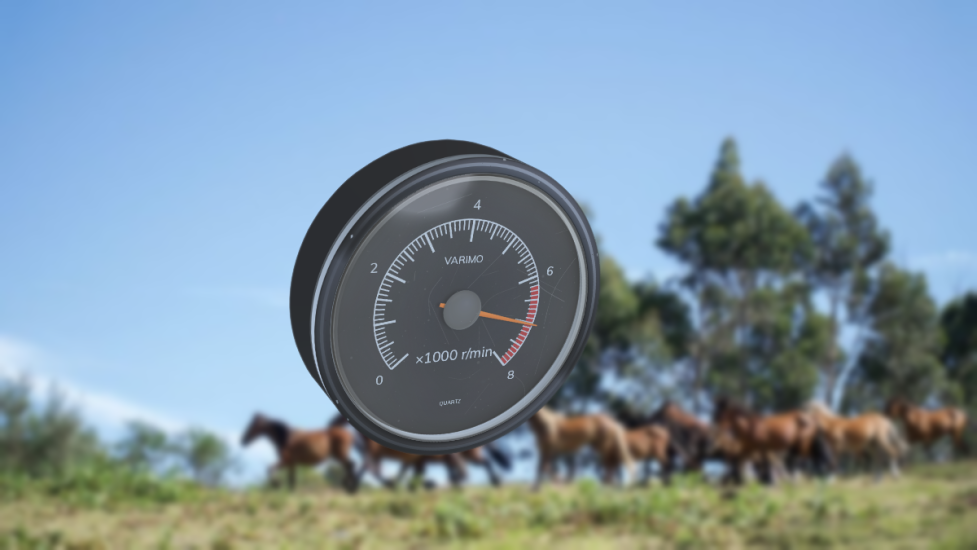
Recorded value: 7000 rpm
